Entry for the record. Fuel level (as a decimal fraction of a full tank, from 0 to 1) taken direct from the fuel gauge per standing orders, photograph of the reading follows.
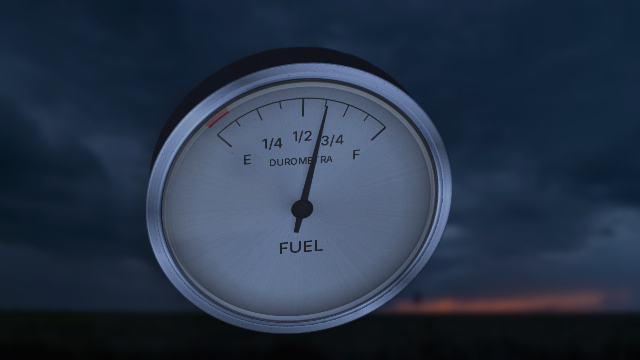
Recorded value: 0.625
